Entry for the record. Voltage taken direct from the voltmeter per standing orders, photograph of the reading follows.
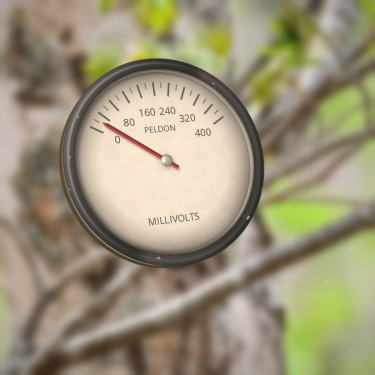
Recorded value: 20 mV
